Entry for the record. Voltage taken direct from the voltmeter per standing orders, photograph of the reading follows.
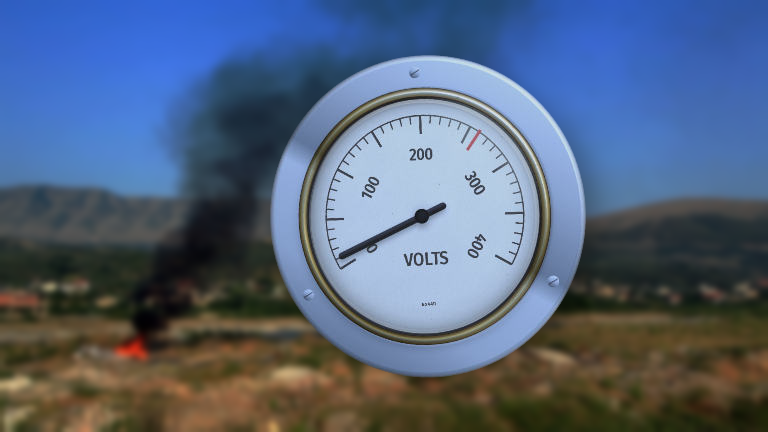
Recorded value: 10 V
